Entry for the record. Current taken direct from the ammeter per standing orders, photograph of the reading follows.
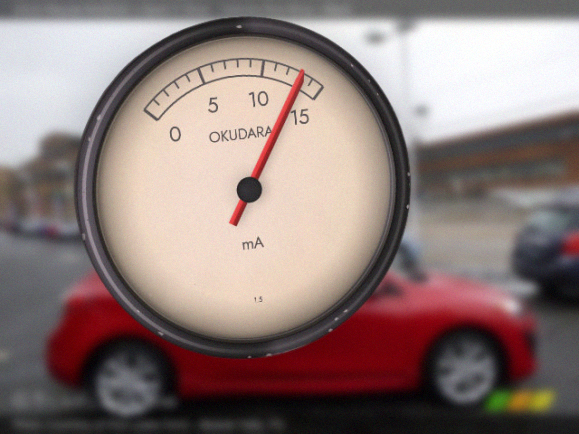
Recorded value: 13 mA
